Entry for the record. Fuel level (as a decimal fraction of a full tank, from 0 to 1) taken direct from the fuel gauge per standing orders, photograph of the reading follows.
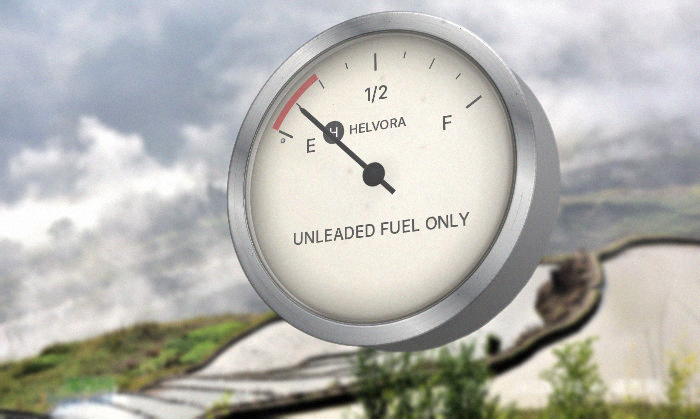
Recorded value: 0.125
